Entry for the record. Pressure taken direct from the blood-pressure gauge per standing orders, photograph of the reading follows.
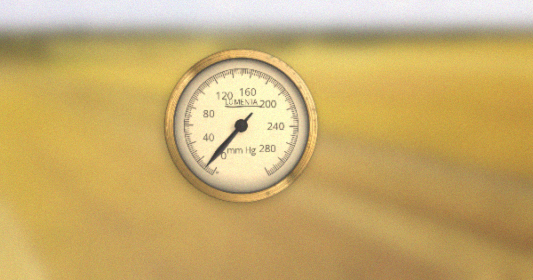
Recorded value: 10 mmHg
